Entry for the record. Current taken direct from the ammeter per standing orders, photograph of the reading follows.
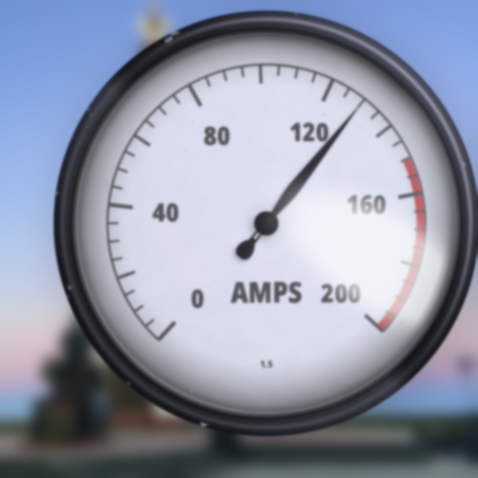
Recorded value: 130 A
